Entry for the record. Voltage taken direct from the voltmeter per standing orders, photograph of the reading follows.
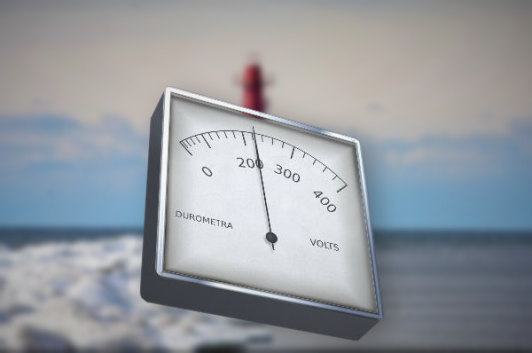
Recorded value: 220 V
